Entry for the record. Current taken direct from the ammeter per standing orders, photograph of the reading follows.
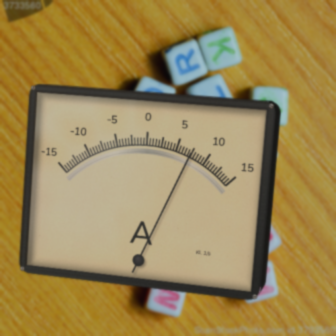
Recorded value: 7.5 A
